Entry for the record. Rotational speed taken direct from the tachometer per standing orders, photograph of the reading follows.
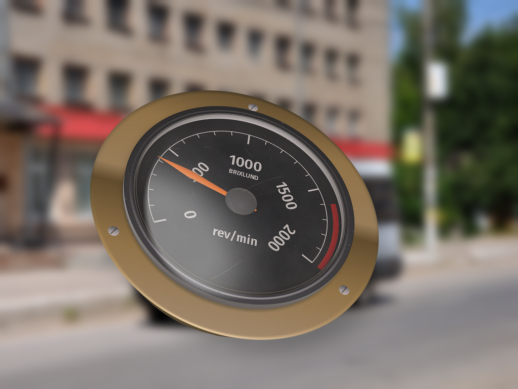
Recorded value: 400 rpm
